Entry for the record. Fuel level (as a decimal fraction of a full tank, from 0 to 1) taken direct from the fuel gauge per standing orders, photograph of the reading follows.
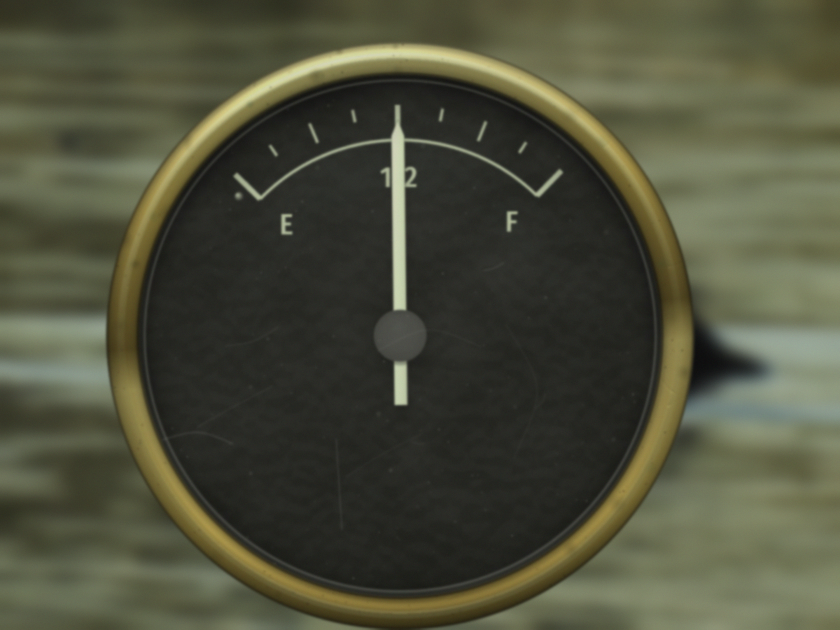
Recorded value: 0.5
